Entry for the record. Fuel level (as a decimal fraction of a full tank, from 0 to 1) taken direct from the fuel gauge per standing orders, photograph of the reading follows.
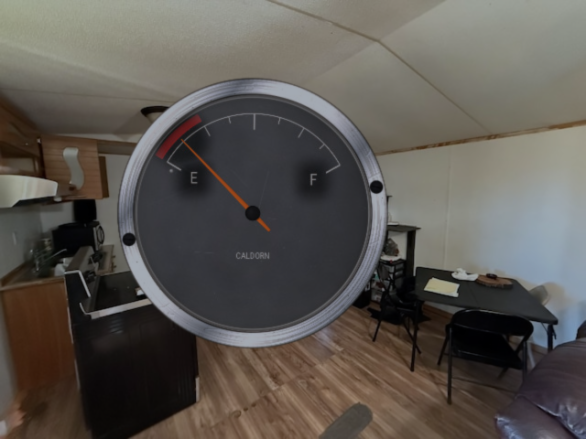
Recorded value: 0.125
